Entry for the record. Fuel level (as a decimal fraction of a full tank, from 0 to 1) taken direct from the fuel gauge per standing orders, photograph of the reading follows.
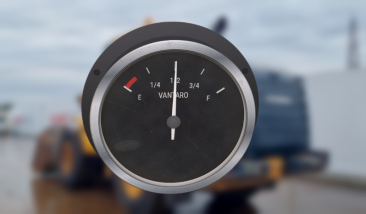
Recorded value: 0.5
